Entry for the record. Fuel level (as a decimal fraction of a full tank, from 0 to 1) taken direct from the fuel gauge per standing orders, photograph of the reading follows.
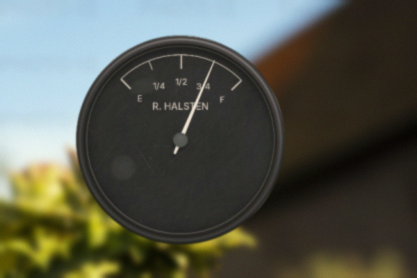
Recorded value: 0.75
